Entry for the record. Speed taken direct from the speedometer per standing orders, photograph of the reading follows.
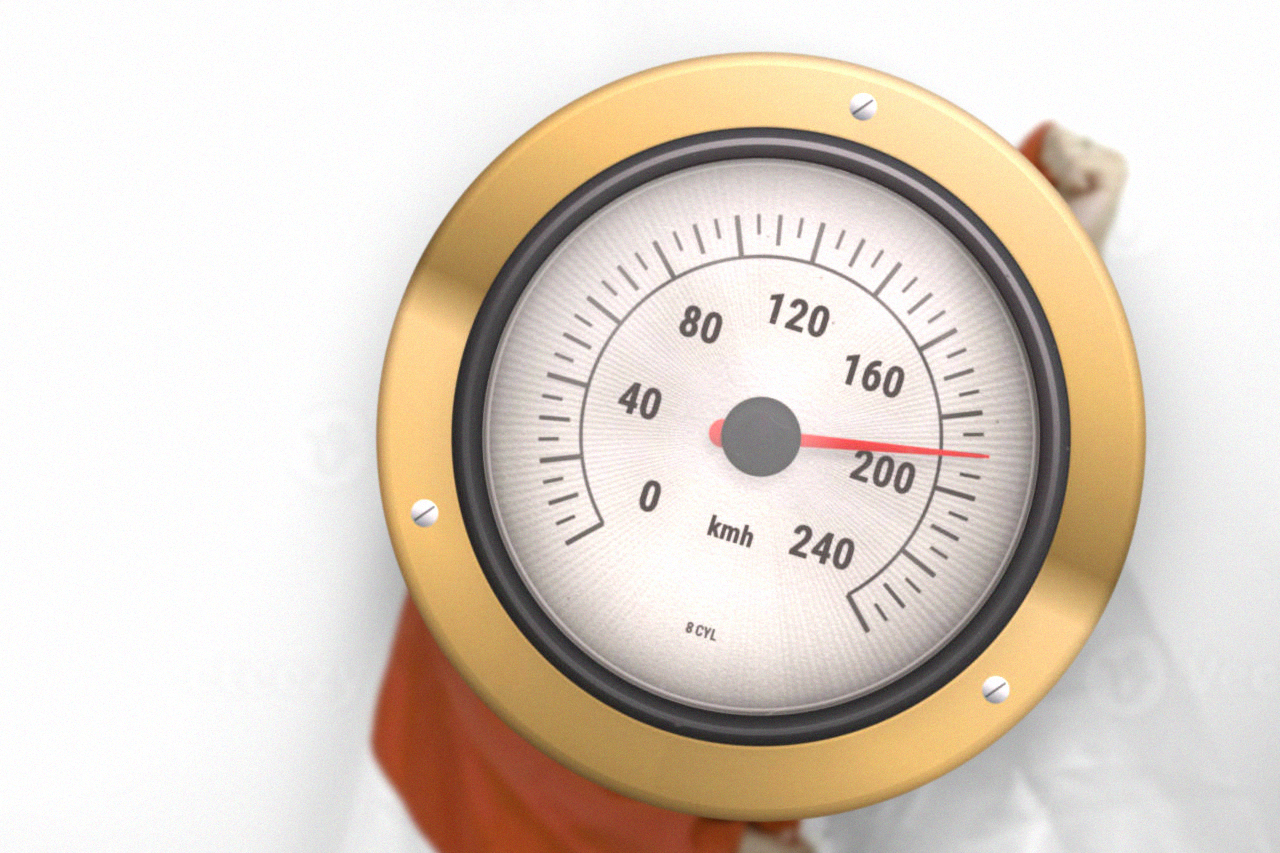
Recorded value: 190 km/h
